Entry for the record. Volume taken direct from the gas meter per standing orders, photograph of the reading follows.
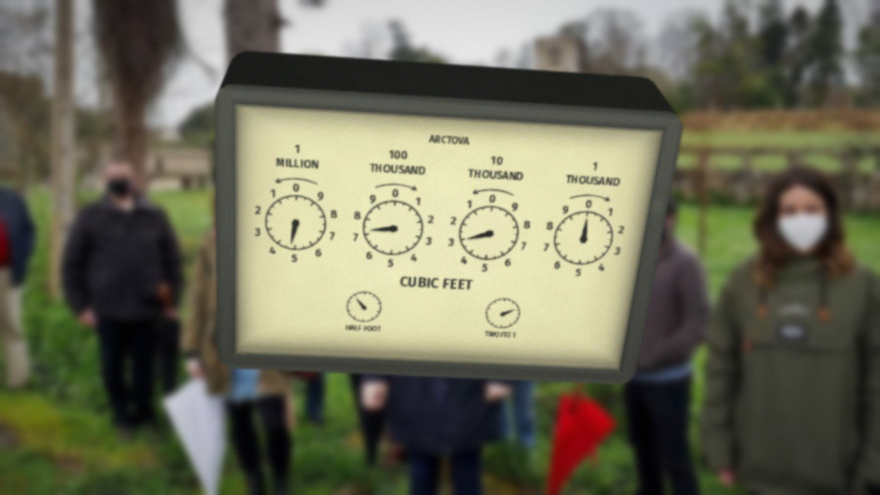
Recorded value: 473000 ft³
